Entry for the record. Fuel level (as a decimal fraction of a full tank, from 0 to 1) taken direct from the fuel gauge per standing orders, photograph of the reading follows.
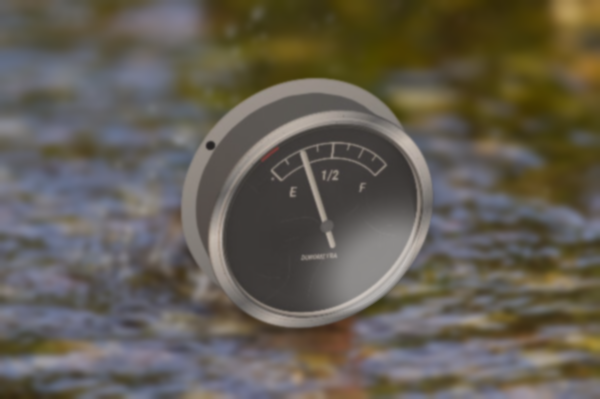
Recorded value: 0.25
